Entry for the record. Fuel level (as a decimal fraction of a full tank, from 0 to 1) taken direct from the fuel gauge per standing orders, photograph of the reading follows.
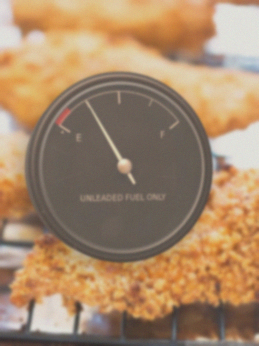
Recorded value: 0.25
